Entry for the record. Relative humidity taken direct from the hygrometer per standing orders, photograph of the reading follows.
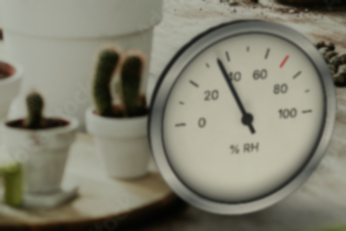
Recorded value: 35 %
